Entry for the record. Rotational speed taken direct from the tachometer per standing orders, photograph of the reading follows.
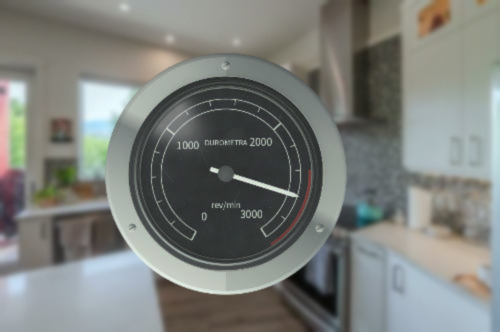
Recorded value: 2600 rpm
